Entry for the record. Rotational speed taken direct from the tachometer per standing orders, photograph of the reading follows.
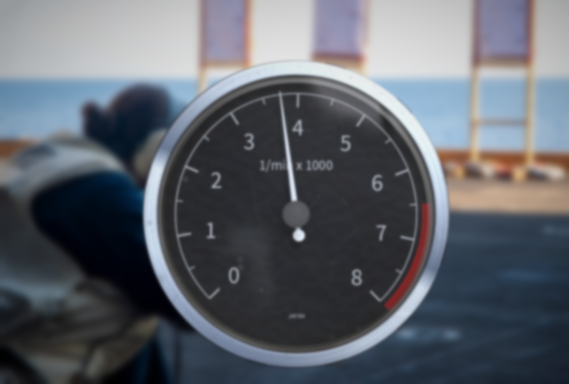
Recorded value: 3750 rpm
